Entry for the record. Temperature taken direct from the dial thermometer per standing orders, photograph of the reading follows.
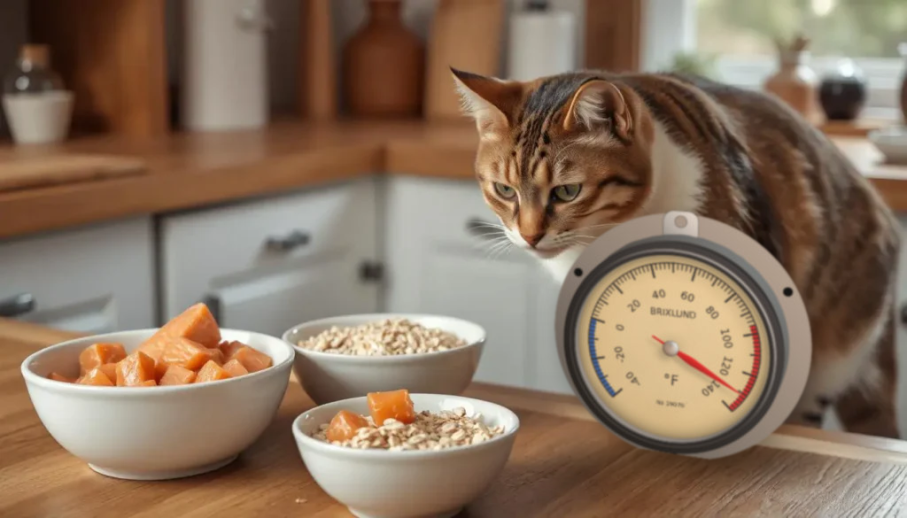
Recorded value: 130 °F
